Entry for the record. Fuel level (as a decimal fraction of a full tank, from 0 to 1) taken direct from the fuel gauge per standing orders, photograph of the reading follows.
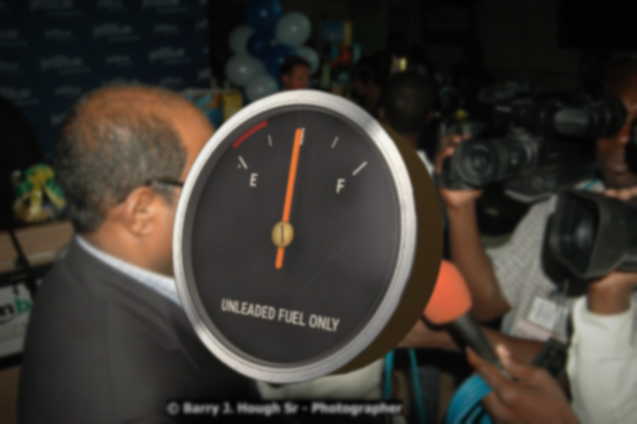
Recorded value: 0.5
